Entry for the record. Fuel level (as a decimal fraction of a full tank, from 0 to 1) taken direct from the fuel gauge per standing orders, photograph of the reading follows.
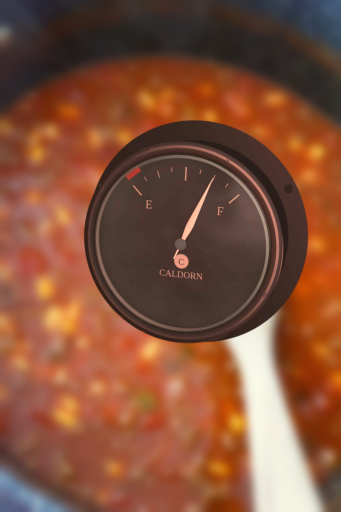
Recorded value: 0.75
